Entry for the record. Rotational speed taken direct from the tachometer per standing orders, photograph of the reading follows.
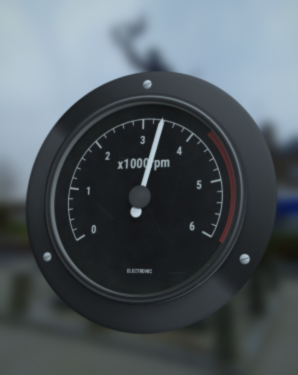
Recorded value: 3400 rpm
